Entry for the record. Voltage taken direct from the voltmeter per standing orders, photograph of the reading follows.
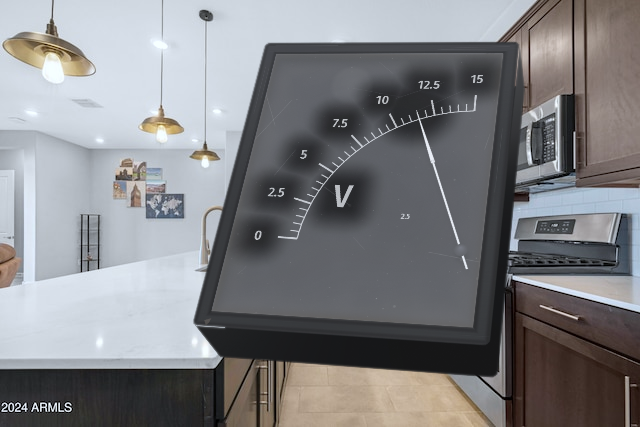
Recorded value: 11.5 V
